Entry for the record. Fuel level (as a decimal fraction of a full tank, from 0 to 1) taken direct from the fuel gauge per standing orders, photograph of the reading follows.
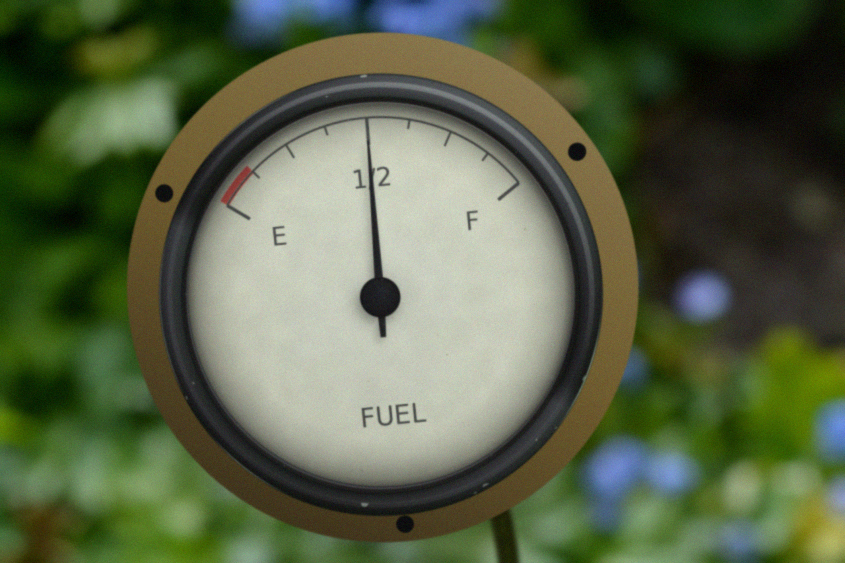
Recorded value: 0.5
